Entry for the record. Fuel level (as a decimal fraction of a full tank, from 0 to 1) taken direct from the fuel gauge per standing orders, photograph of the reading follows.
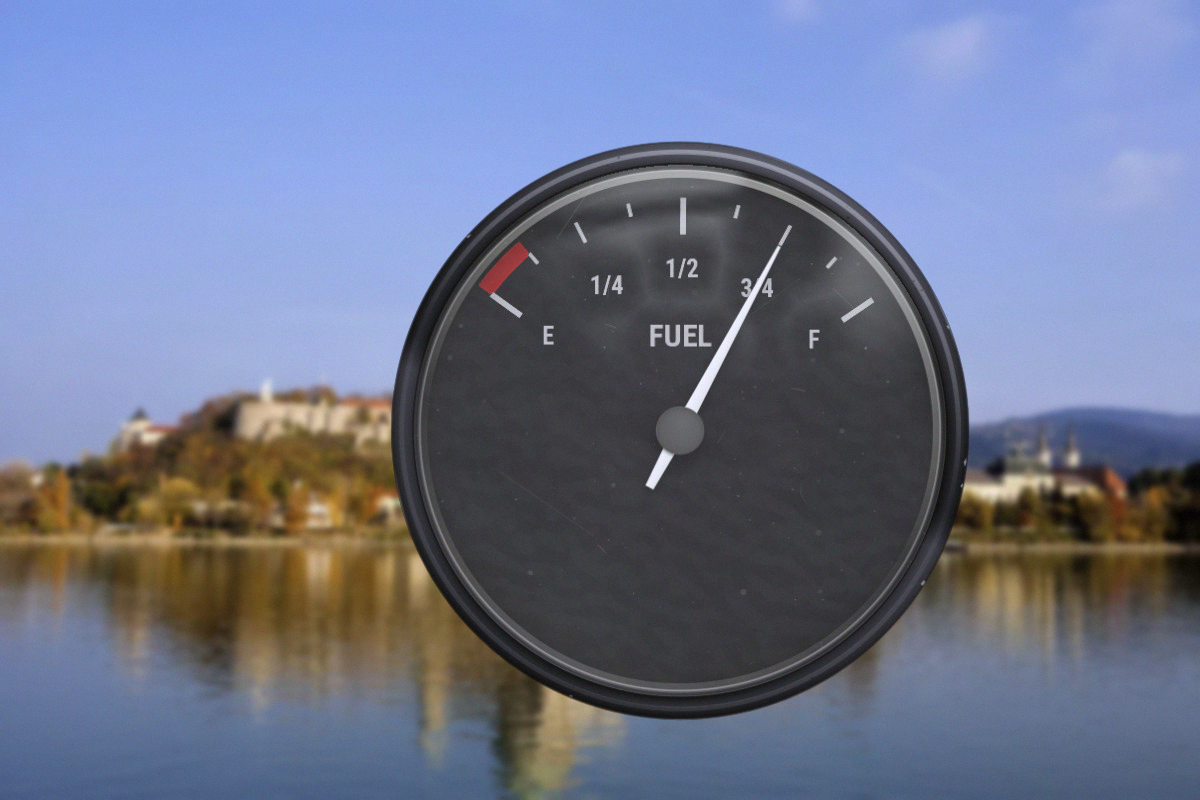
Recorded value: 0.75
